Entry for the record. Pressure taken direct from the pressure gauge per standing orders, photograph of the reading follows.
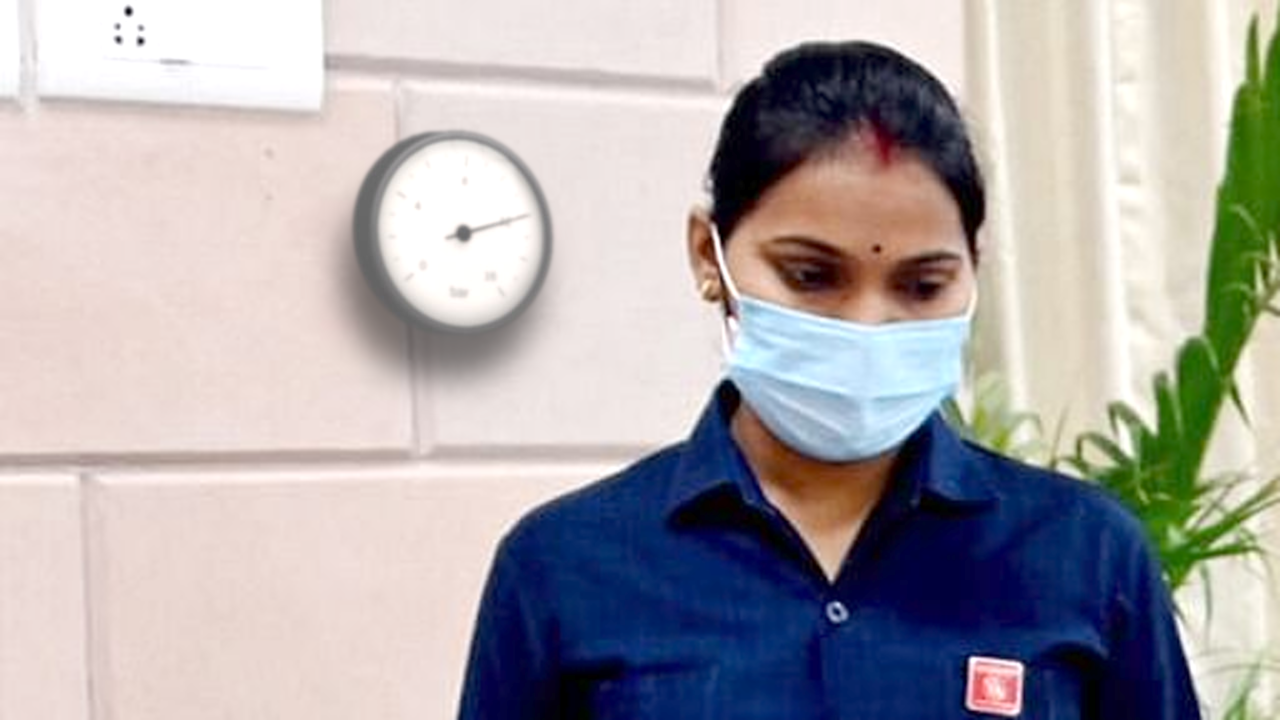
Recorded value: 12 bar
